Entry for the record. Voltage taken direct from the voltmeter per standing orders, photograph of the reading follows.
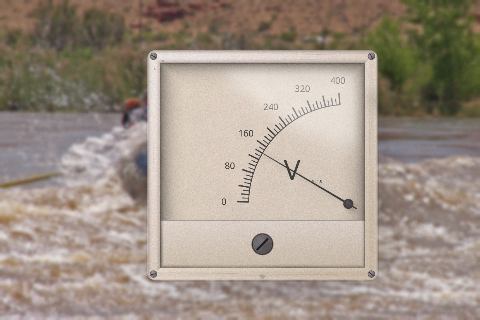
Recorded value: 140 V
